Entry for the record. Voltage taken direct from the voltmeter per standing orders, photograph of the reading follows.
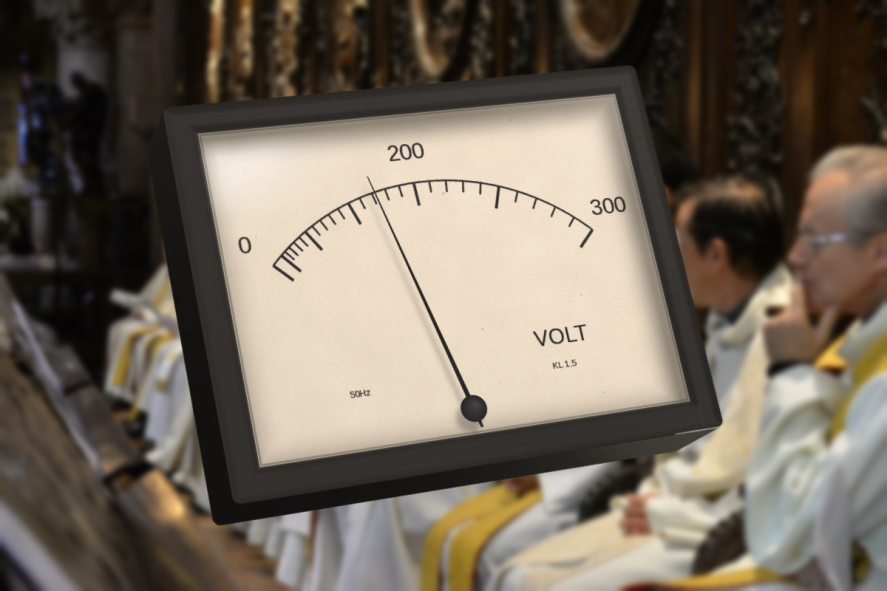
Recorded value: 170 V
